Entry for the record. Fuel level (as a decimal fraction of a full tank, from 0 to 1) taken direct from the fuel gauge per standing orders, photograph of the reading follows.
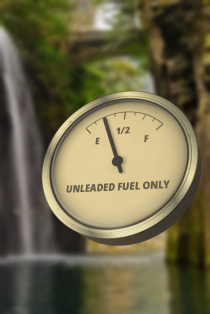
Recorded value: 0.25
